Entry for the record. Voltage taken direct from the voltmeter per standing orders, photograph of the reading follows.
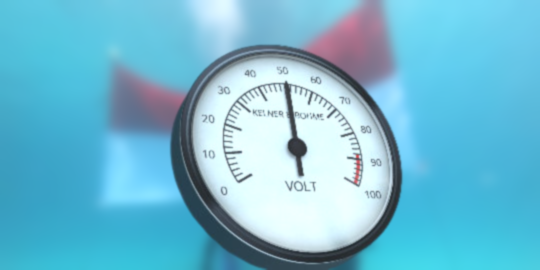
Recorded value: 50 V
